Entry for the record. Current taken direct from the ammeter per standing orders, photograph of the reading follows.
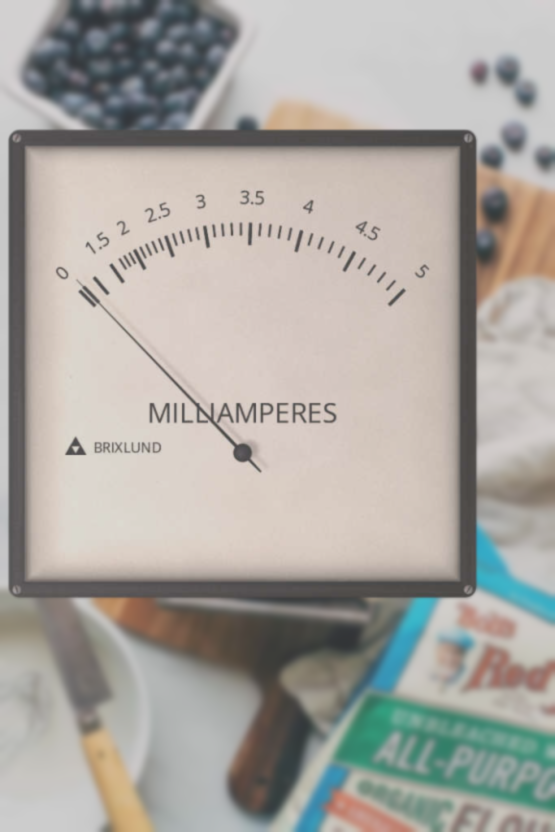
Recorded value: 0.5 mA
